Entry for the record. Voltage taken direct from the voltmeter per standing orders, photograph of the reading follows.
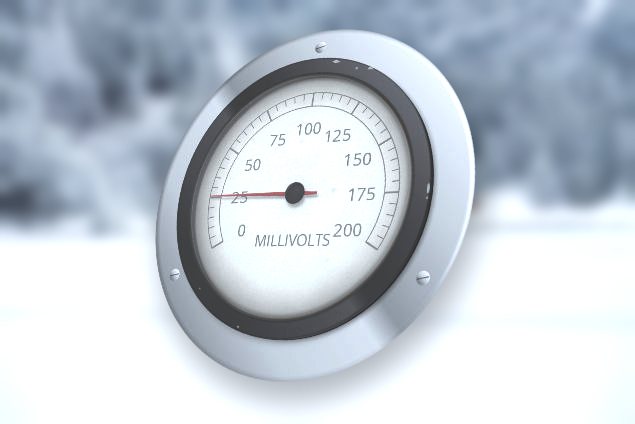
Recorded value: 25 mV
